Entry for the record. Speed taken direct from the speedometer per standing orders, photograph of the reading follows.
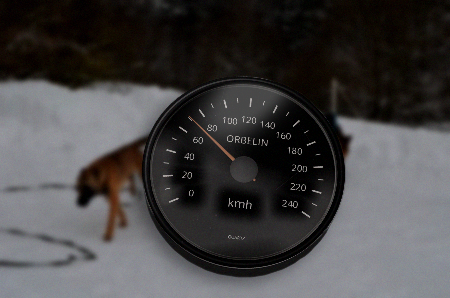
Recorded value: 70 km/h
